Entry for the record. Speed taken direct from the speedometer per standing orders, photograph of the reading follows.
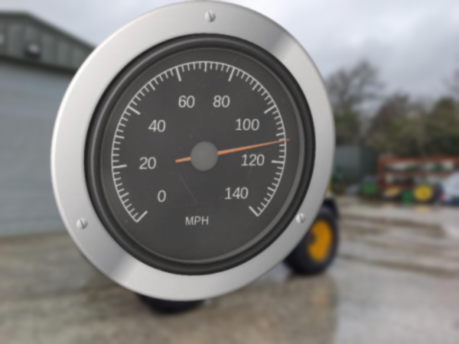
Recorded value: 112 mph
